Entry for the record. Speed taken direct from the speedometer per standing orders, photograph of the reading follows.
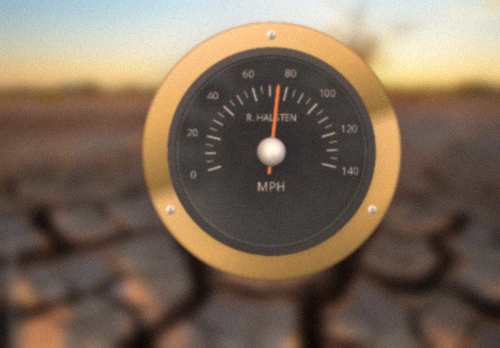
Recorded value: 75 mph
